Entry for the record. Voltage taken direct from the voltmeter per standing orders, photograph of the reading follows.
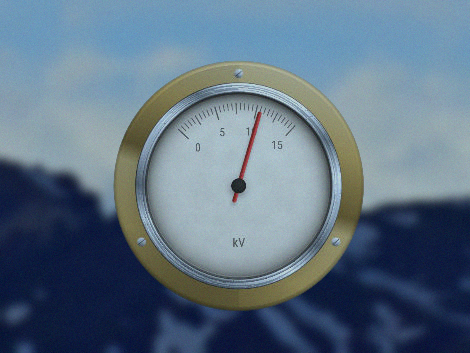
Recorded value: 10.5 kV
